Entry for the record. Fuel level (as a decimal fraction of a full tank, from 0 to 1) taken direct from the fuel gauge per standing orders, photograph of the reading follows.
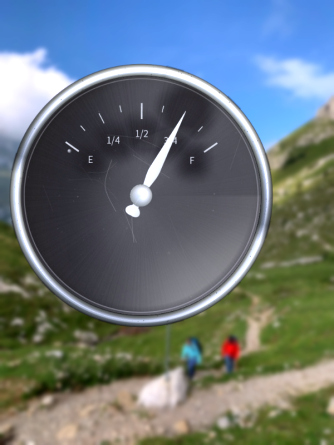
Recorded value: 0.75
